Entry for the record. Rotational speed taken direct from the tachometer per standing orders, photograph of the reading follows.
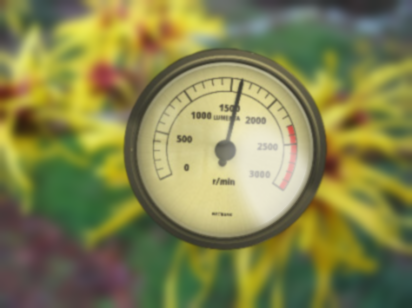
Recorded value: 1600 rpm
